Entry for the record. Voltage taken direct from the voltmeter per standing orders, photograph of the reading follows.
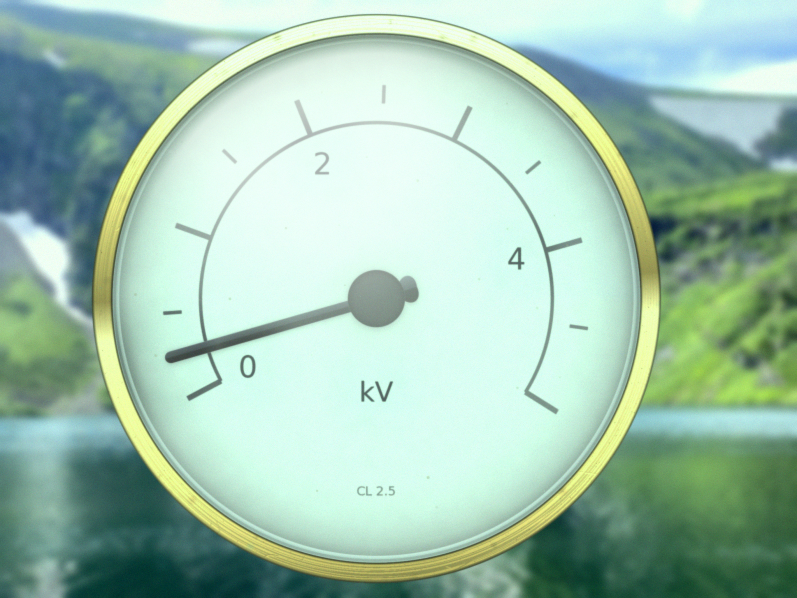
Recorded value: 0.25 kV
